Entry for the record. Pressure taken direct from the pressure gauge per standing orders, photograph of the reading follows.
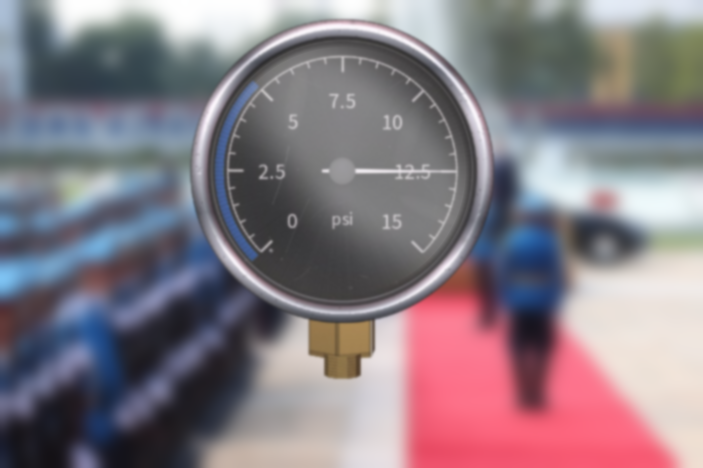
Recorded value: 12.5 psi
